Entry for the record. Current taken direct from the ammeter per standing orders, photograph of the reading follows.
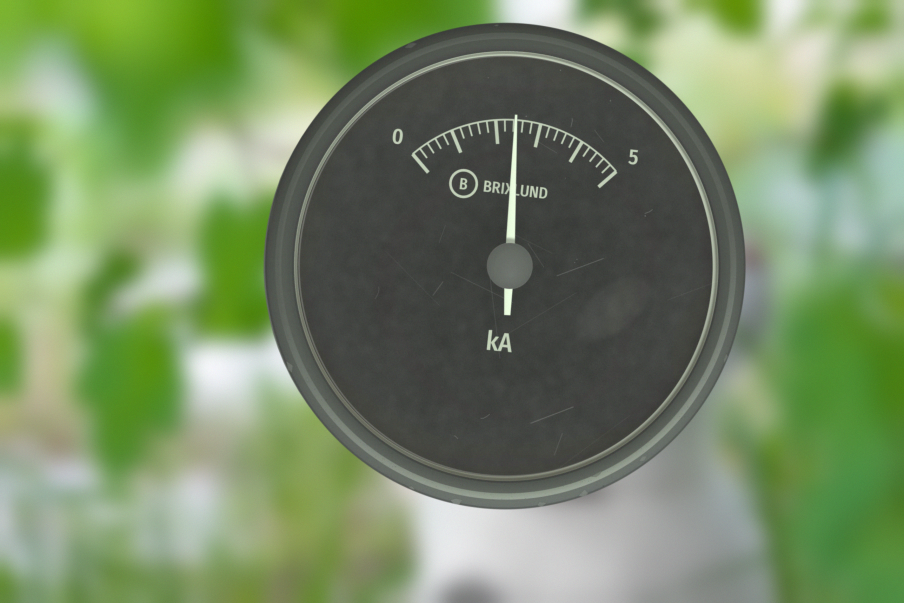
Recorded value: 2.4 kA
